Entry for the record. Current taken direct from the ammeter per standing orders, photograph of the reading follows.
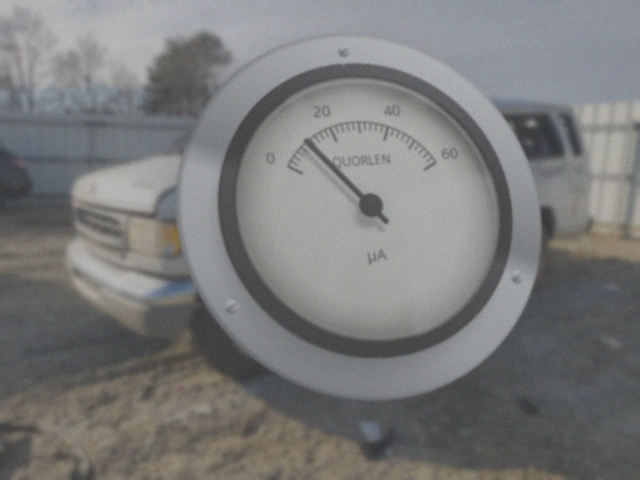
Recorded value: 10 µA
